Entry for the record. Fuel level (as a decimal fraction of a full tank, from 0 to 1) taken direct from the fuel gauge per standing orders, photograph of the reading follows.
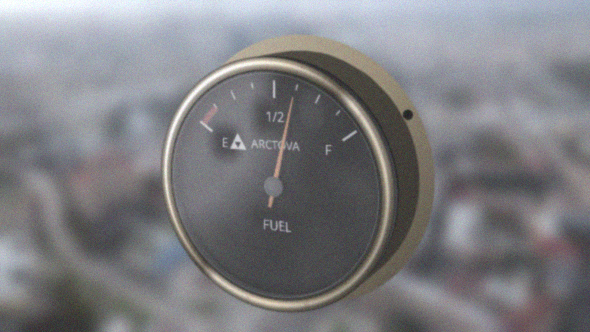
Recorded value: 0.625
